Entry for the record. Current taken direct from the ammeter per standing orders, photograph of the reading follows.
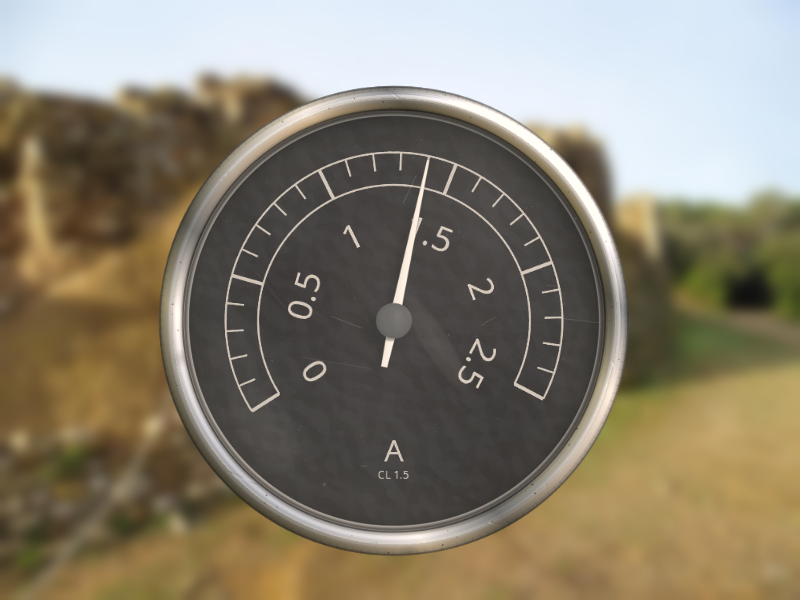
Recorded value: 1.4 A
